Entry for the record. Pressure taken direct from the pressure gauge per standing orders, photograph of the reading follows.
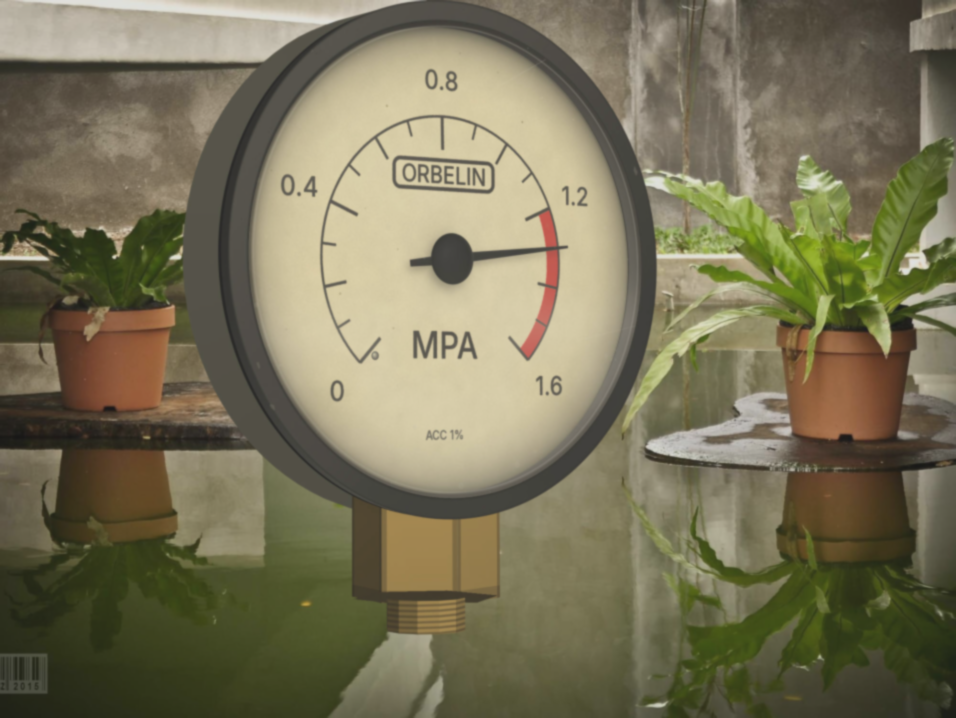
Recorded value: 1.3 MPa
